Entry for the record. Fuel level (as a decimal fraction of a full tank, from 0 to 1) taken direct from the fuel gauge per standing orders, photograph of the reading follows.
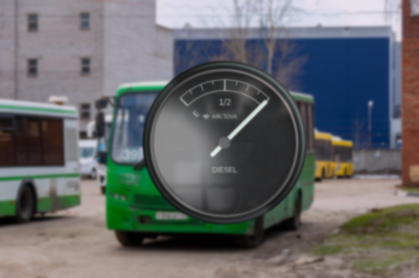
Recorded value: 1
